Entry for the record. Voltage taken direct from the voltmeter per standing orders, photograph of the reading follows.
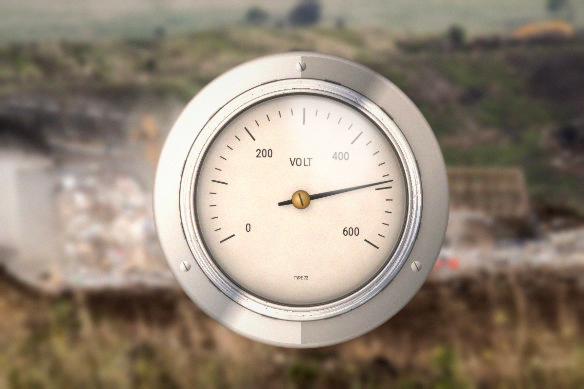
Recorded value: 490 V
